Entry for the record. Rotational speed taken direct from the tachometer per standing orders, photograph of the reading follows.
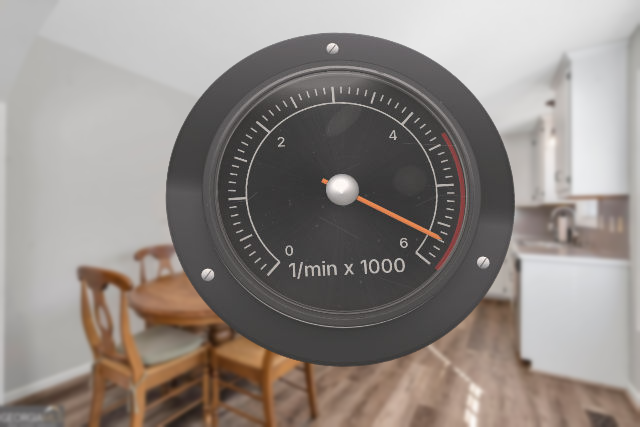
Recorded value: 5700 rpm
